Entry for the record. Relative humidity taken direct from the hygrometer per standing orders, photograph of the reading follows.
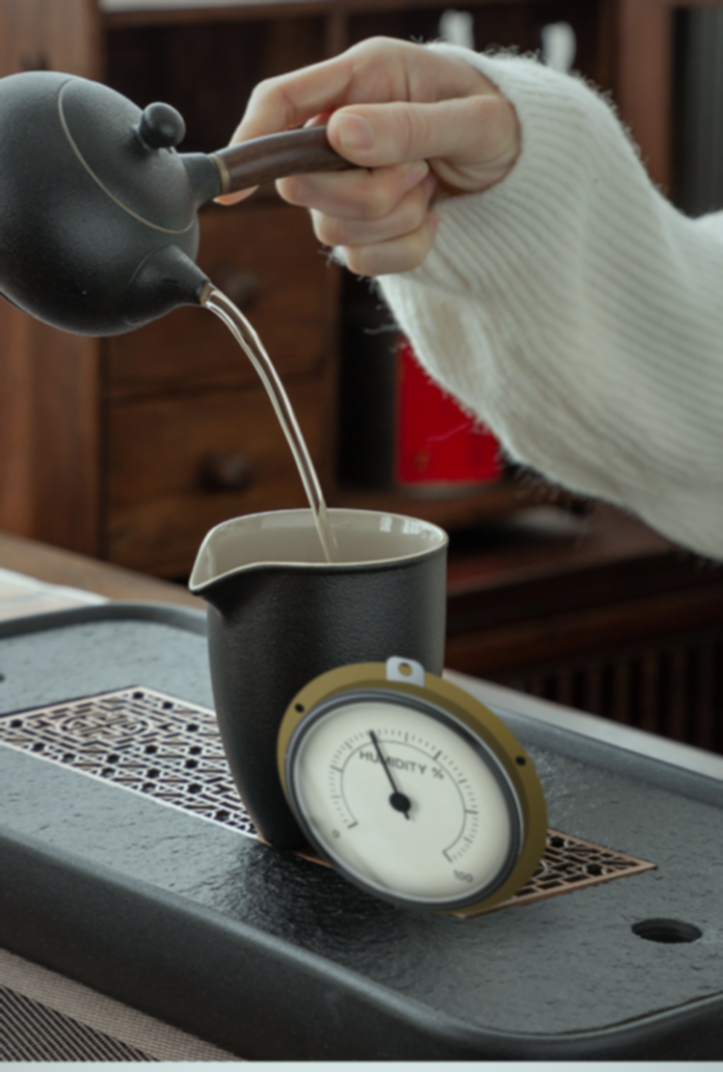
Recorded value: 40 %
